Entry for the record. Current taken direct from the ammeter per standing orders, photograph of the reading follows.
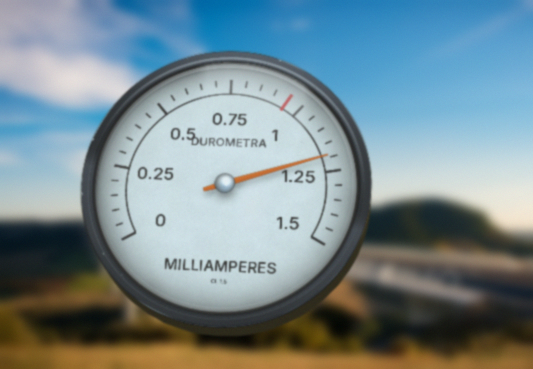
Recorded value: 1.2 mA
